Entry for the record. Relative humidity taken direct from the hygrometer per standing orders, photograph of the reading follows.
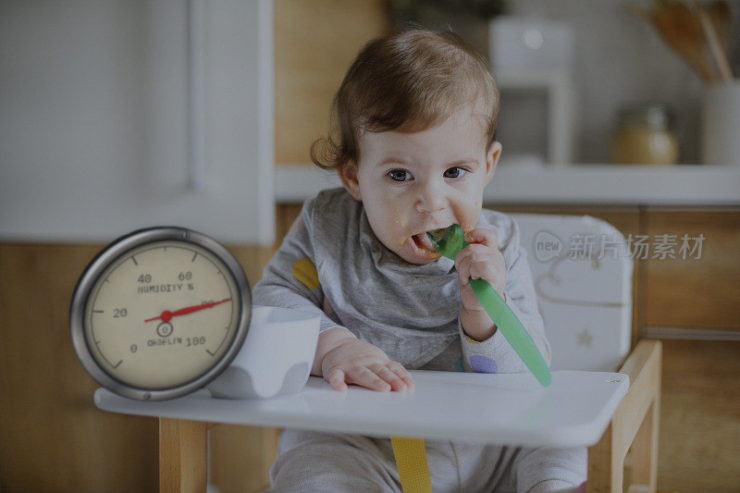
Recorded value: 80 %
